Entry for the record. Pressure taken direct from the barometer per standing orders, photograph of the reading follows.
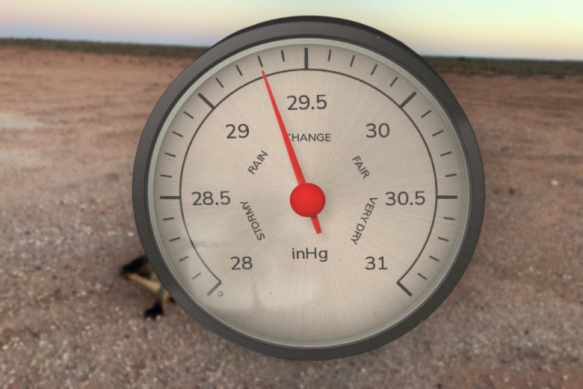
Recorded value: 29.3 inHg
